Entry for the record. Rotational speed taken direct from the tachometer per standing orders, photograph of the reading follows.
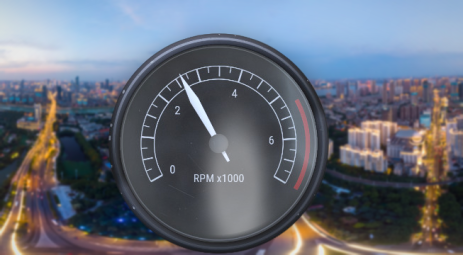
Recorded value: 2625 rpm
